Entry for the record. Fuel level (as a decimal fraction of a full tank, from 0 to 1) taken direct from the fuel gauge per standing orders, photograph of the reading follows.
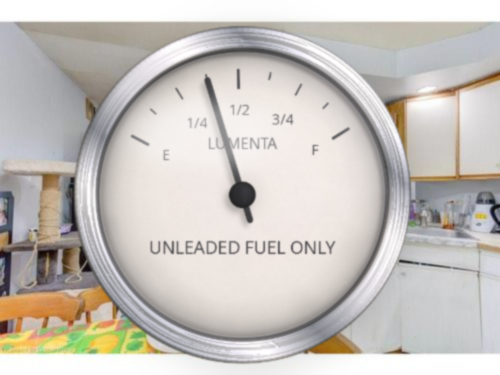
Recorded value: 0.375
